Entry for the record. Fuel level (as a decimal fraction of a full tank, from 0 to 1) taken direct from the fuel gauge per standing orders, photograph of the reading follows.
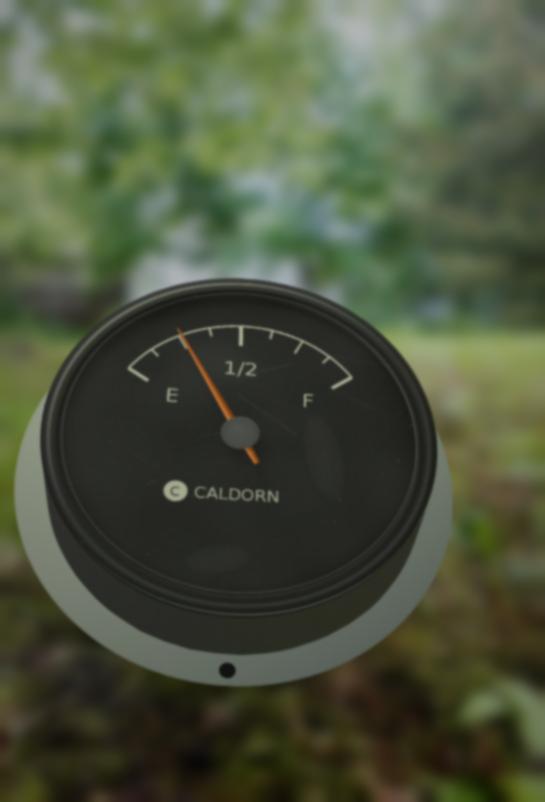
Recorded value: 0.25
